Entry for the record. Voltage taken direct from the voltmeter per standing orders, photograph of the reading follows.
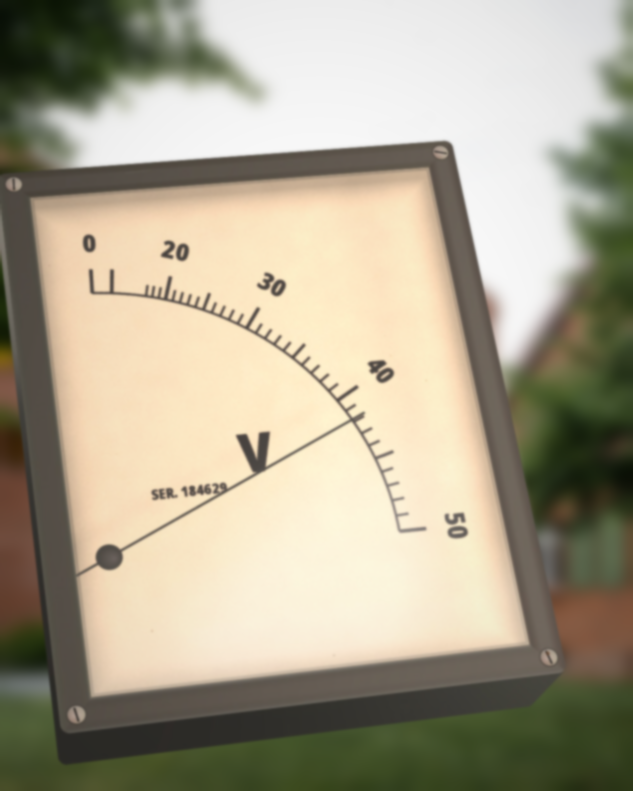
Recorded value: 42 V
